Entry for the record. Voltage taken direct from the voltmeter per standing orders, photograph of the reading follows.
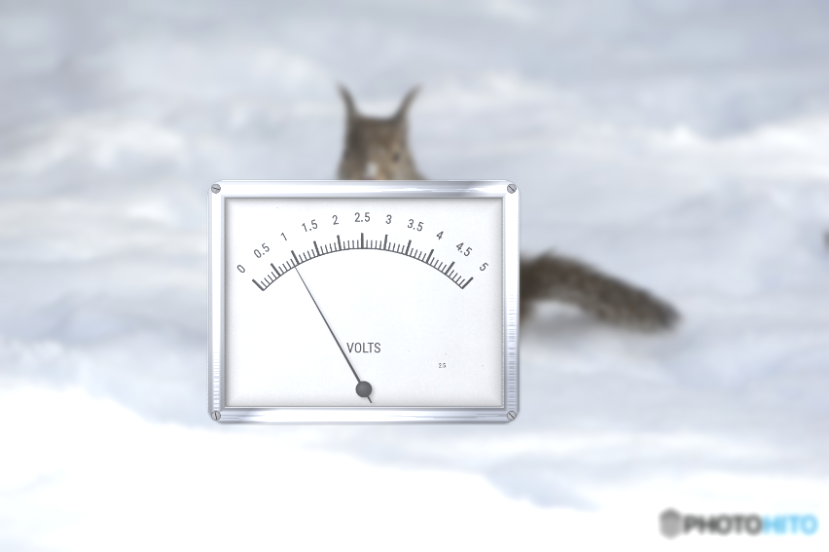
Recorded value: 0.9 V
